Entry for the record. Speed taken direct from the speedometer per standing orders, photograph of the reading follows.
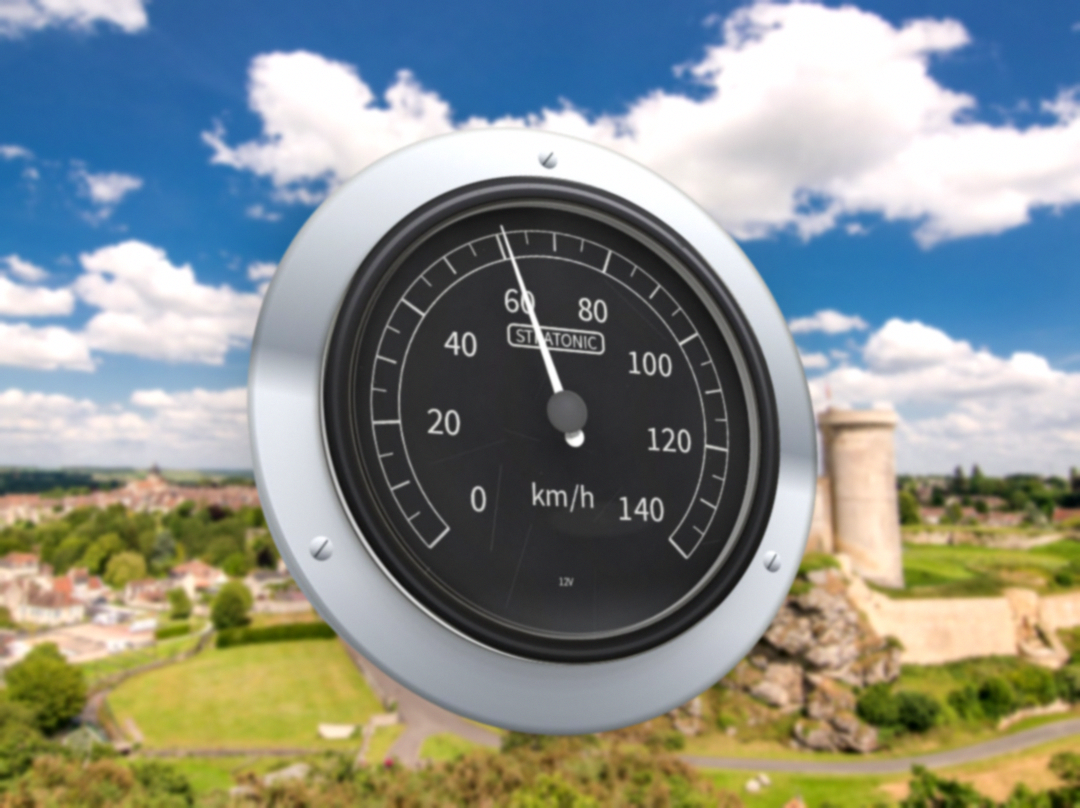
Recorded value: 60 km/h
